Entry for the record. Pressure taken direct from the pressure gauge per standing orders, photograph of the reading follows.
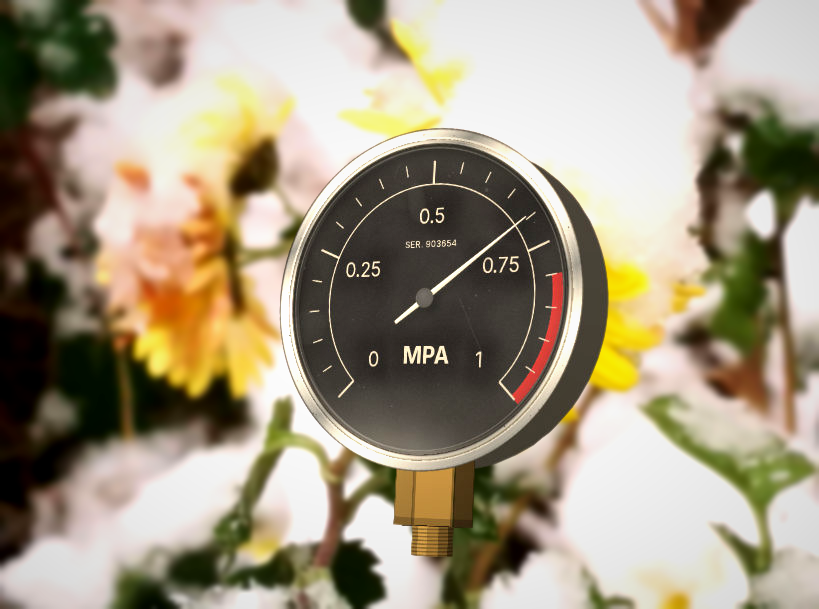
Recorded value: 0.7 MPa
